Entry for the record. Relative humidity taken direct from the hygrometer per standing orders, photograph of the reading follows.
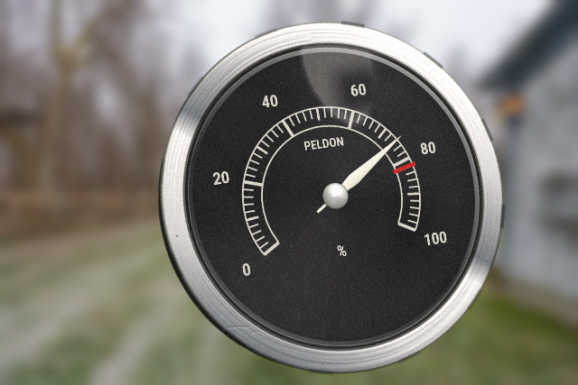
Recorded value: 74 %
